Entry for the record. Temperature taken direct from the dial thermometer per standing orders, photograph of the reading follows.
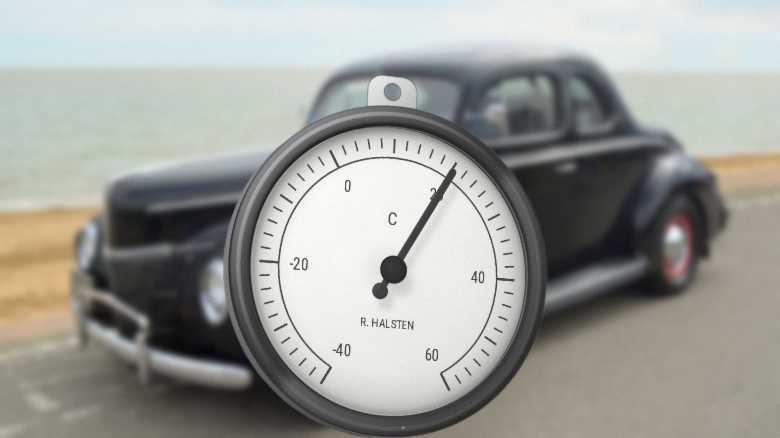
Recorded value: 20 °C
